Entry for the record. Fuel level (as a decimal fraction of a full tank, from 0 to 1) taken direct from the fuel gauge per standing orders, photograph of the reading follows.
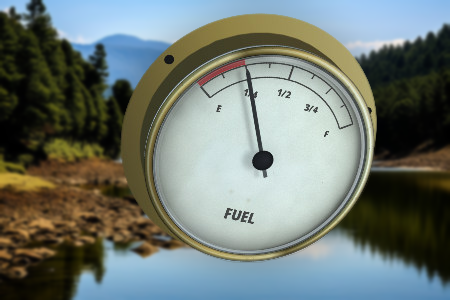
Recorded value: 0.25
